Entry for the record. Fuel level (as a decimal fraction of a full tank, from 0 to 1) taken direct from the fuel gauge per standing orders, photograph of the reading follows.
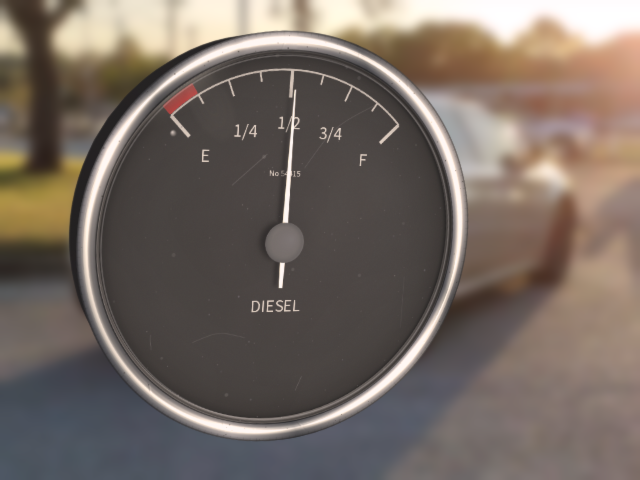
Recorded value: 0.5
